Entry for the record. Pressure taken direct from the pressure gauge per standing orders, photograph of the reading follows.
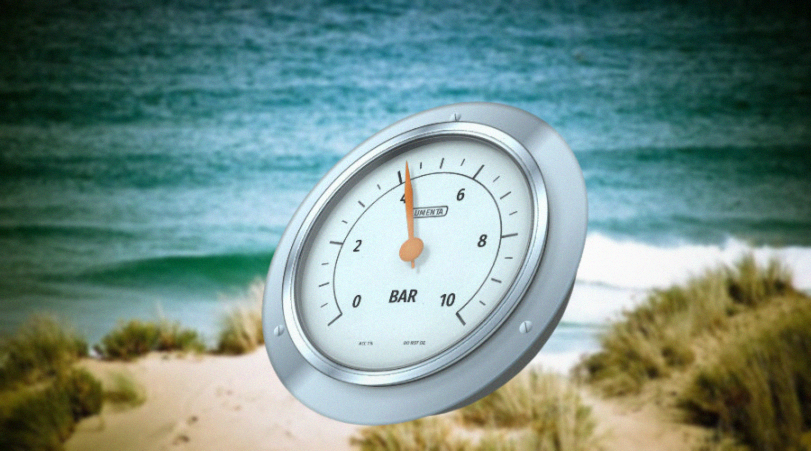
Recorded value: 4.25 bar
